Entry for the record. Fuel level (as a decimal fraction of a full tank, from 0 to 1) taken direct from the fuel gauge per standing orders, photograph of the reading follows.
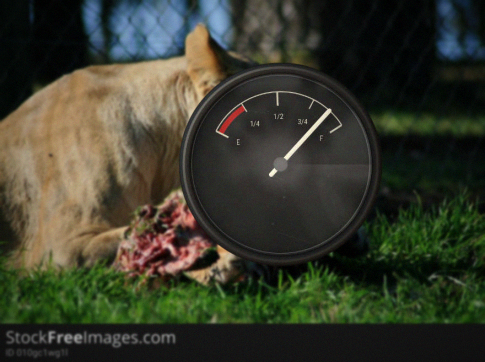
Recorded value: 0.875
